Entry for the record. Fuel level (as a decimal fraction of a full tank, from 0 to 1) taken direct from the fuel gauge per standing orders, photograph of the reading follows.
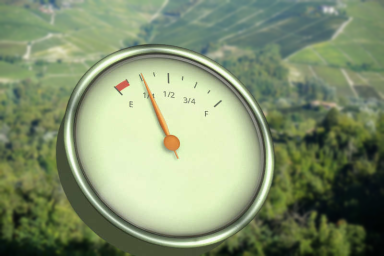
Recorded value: 0.25
